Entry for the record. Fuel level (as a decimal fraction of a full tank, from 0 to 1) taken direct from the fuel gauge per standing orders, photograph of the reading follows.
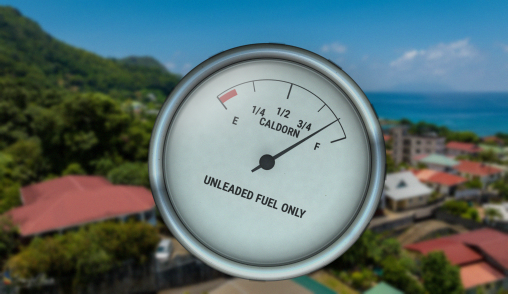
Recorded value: 0.875
